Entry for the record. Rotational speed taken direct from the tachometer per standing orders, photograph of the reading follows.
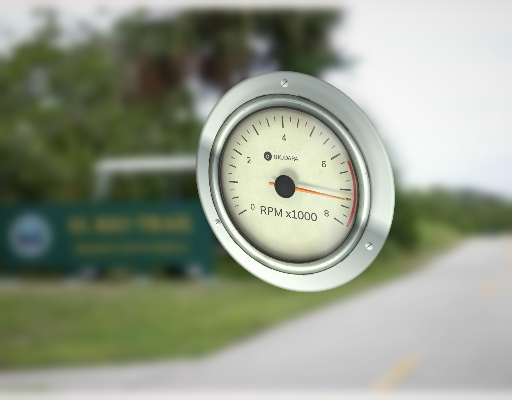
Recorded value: 7250 rpm
